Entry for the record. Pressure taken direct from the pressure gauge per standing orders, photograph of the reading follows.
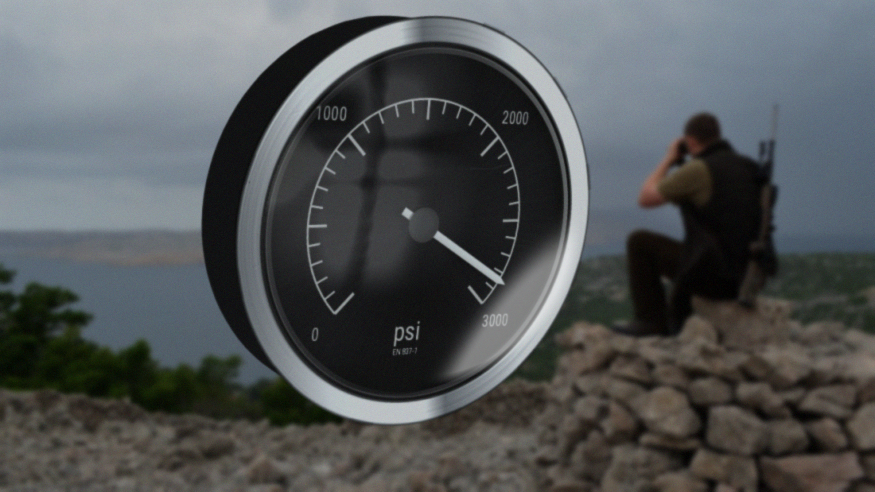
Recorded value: 2850 psi
